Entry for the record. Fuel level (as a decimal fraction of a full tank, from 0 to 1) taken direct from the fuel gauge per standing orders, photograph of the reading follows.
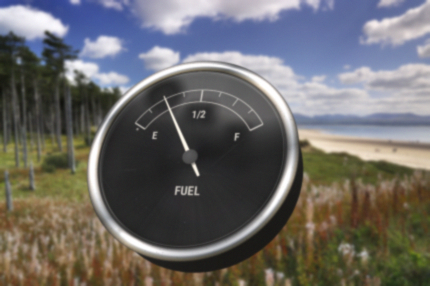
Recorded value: 0.25
